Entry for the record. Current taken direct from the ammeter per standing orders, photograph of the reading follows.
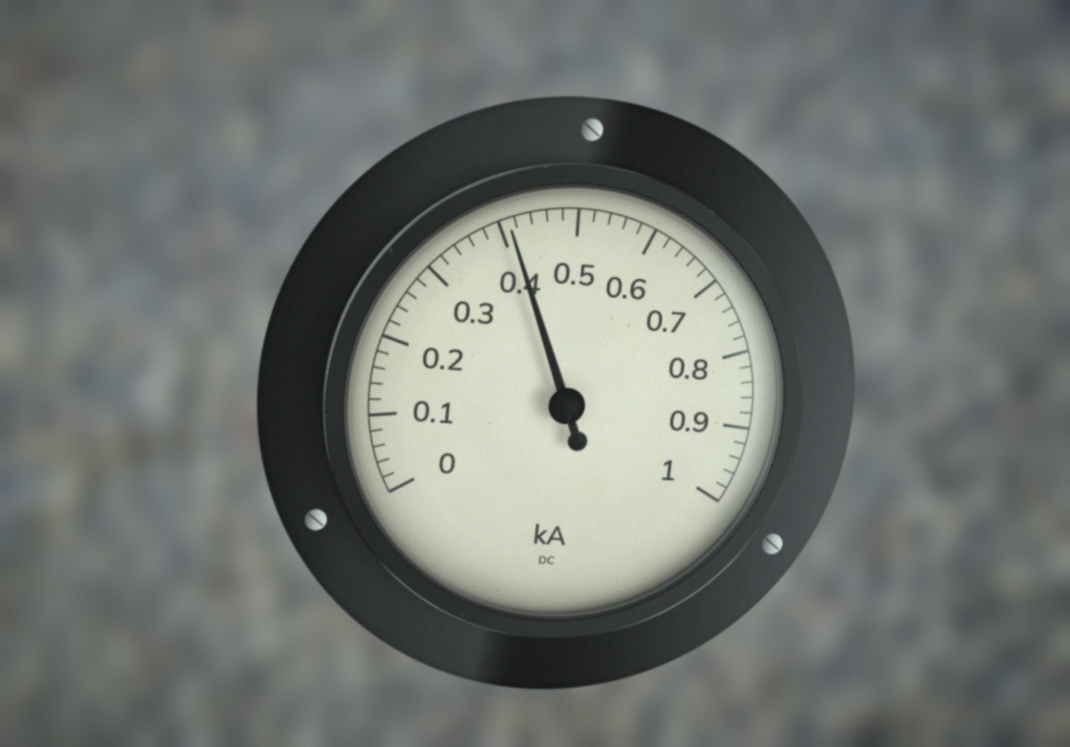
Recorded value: 0.41 kA
